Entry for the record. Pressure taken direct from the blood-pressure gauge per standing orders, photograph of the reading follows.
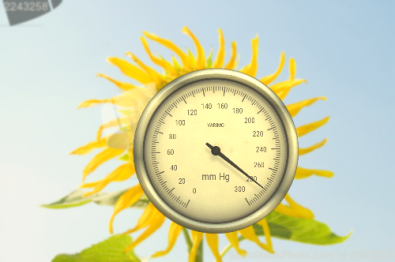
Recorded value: 280 mmHg
